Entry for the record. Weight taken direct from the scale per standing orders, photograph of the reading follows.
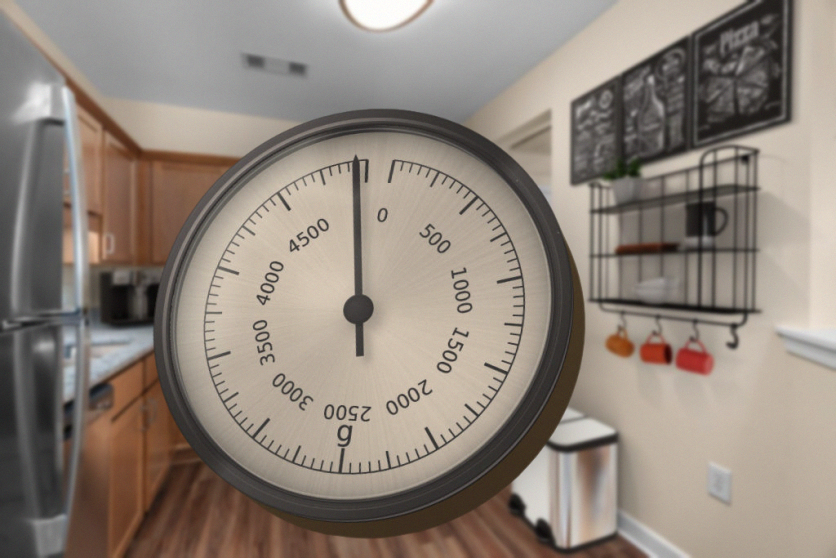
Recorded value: 4950 g
